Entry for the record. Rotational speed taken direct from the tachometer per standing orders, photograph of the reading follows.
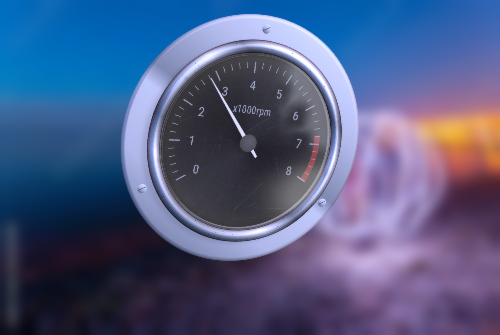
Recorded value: 2800 rpm
